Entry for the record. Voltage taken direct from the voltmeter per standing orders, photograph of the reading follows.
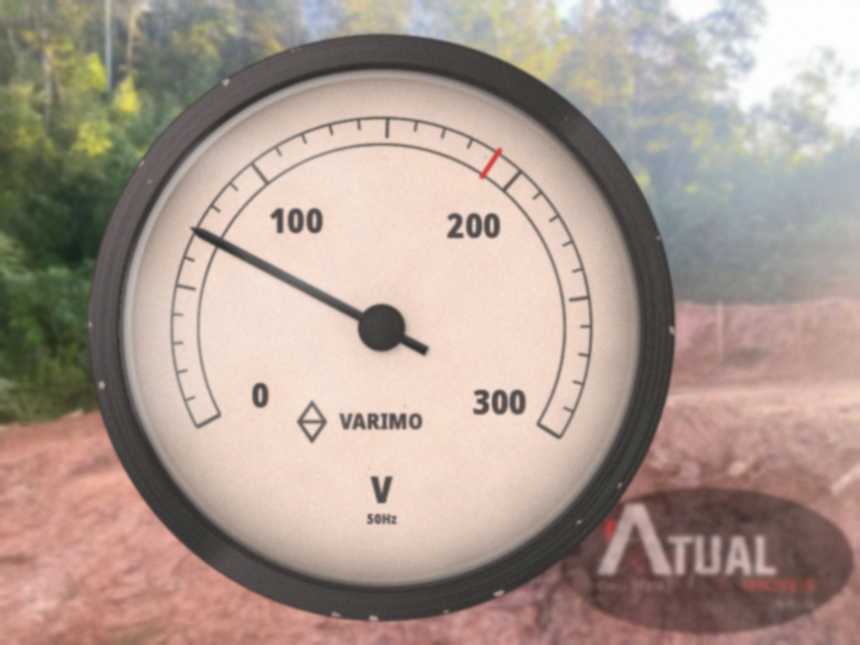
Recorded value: 70 V
